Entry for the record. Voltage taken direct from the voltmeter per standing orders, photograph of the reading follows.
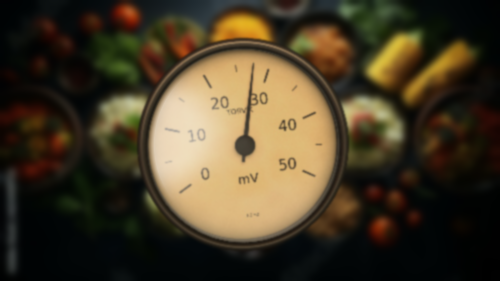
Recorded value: 27.5 mV
